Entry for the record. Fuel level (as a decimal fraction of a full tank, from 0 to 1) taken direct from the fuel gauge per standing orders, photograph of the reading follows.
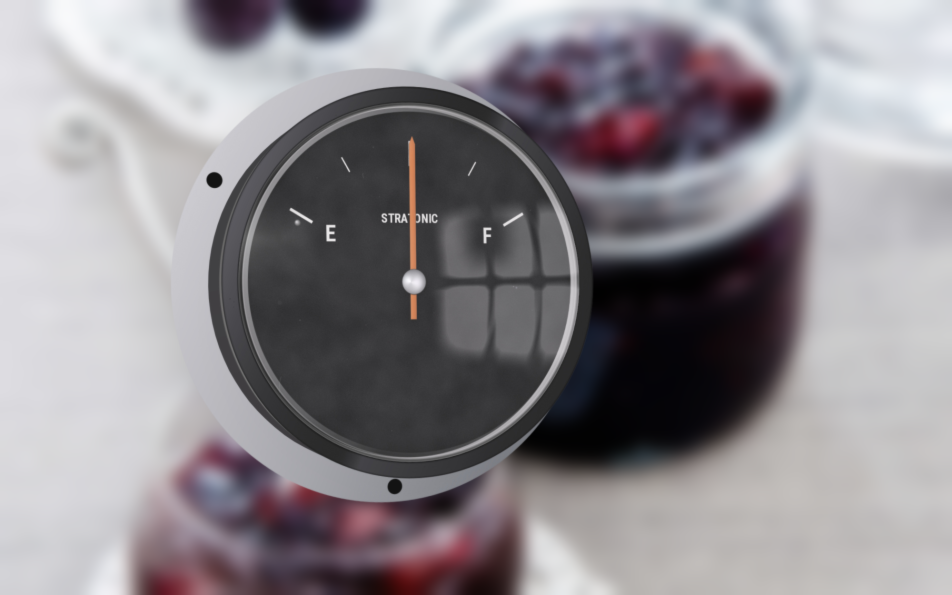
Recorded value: 0.5
